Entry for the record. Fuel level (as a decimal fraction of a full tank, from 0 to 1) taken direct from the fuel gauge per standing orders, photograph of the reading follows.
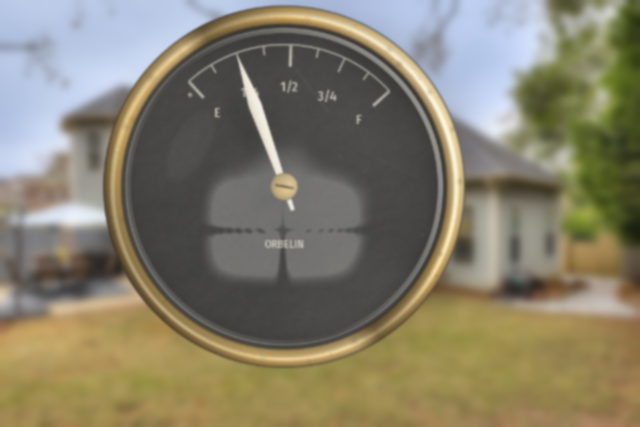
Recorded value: 0.25
